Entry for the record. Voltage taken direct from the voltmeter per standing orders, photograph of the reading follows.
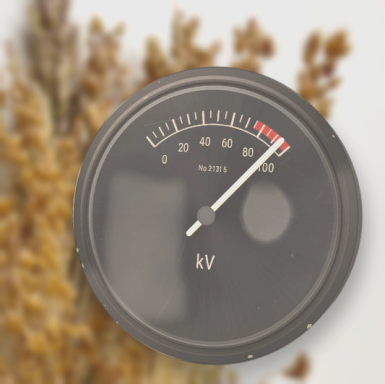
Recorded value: 95 kV
